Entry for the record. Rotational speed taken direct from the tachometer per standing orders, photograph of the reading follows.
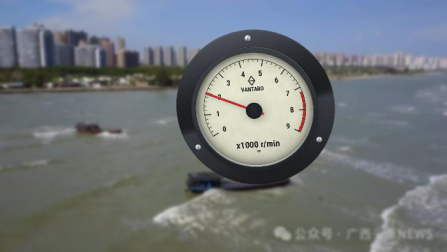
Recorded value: 2000 rpm
